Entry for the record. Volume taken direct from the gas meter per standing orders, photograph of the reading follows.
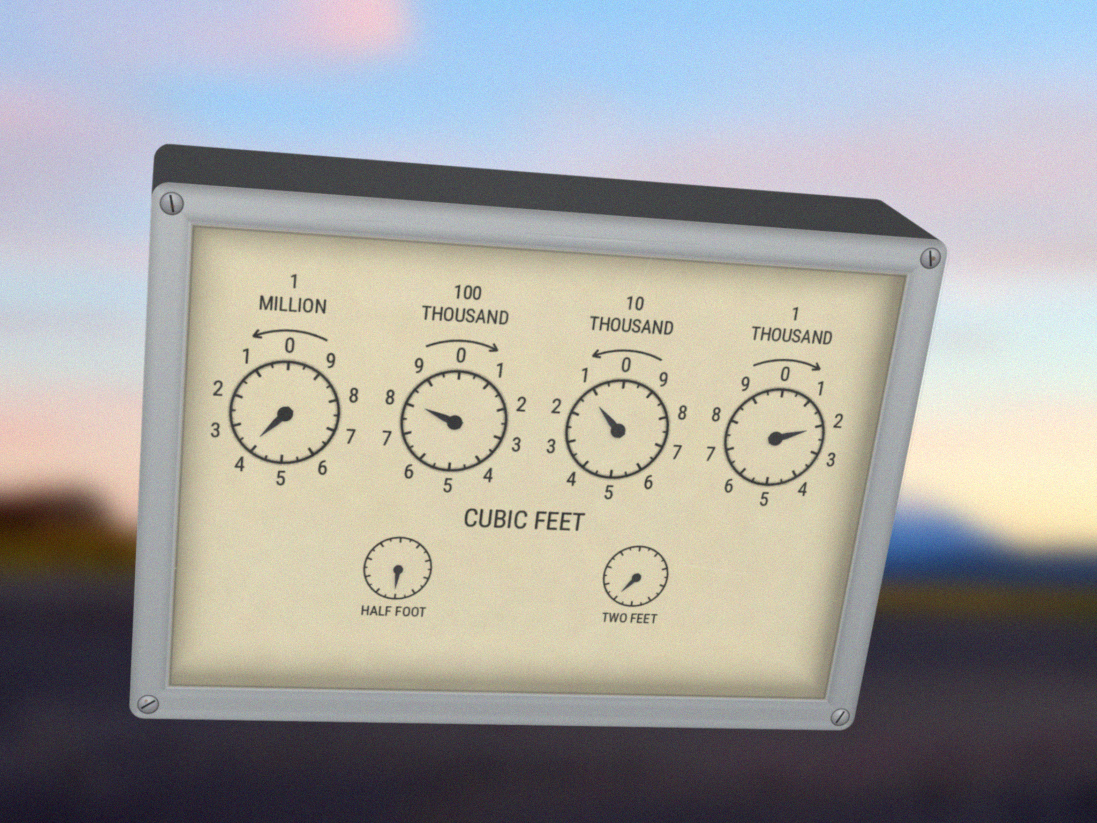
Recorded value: 381200 ft³
